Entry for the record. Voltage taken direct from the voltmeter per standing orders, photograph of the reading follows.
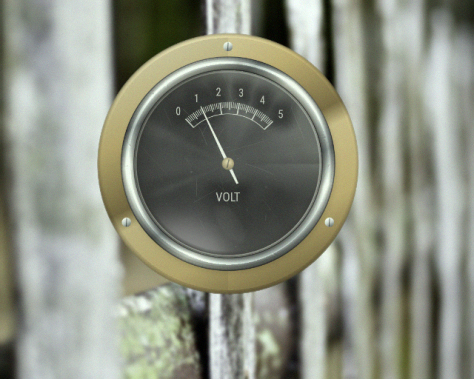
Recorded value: 1 V
